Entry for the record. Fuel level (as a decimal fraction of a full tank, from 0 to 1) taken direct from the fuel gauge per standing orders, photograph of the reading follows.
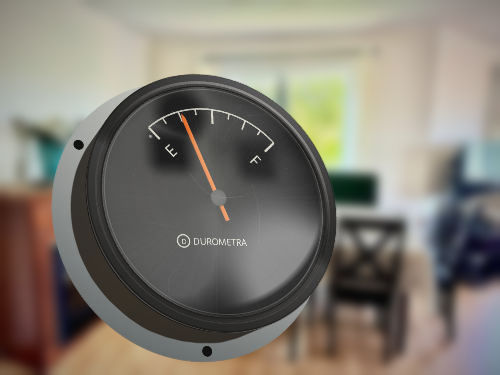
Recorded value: 0.25
